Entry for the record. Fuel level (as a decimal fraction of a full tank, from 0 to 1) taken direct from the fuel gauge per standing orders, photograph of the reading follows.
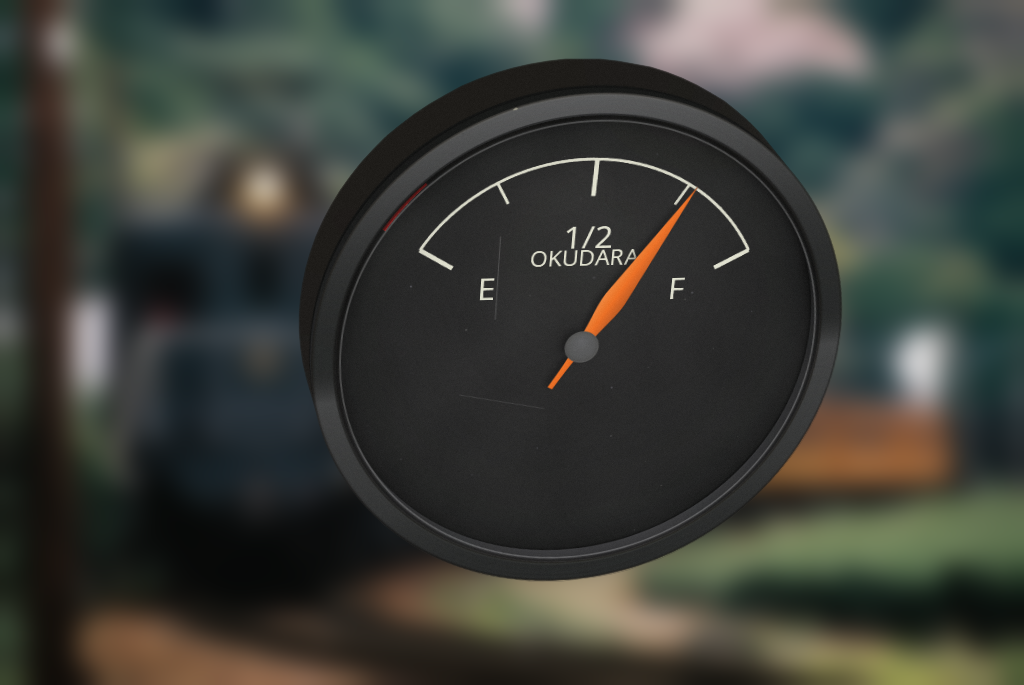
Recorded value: 0.75
